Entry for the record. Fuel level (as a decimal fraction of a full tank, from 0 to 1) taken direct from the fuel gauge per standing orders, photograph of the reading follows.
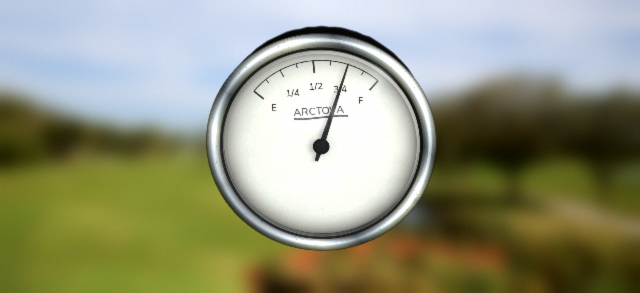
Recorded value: 0.75
